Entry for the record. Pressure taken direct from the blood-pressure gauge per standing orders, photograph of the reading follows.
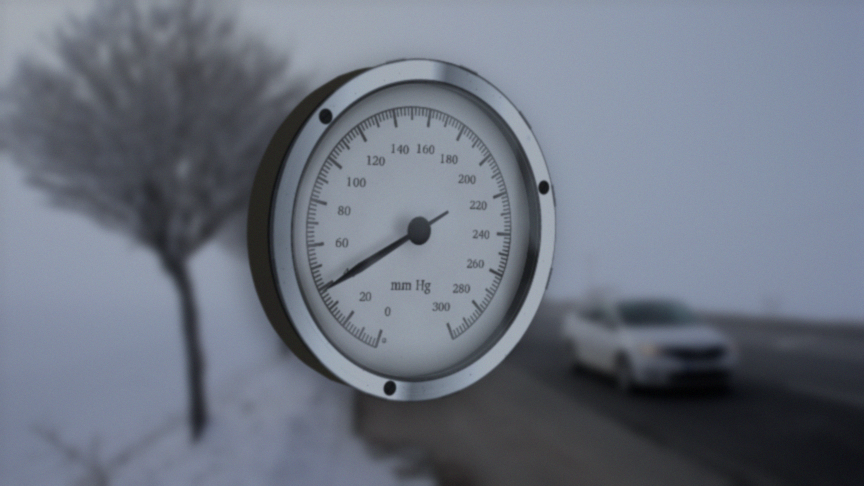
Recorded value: 40 mmHg
